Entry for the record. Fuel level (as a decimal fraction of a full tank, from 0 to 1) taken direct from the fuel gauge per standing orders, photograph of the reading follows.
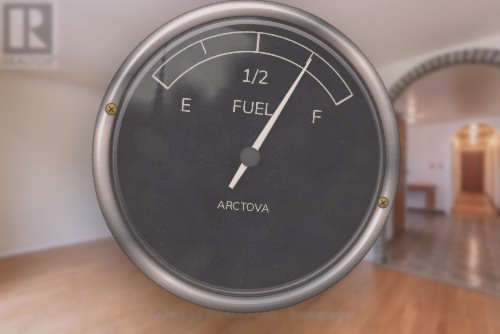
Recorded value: 0.75
